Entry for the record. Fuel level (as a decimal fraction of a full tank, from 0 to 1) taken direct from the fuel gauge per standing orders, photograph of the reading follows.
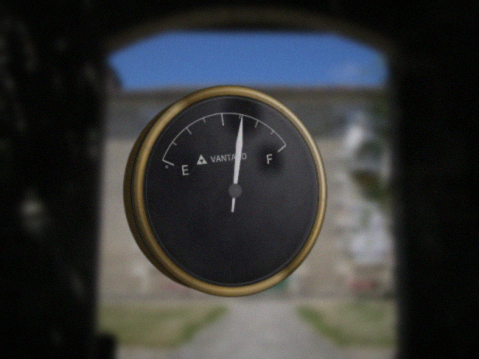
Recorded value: 0.625
